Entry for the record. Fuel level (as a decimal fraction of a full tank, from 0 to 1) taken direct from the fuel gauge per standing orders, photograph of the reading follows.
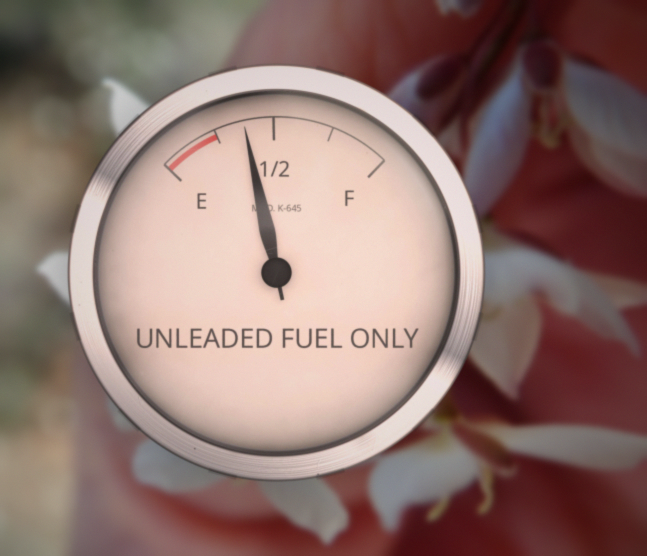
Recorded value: 0.375
